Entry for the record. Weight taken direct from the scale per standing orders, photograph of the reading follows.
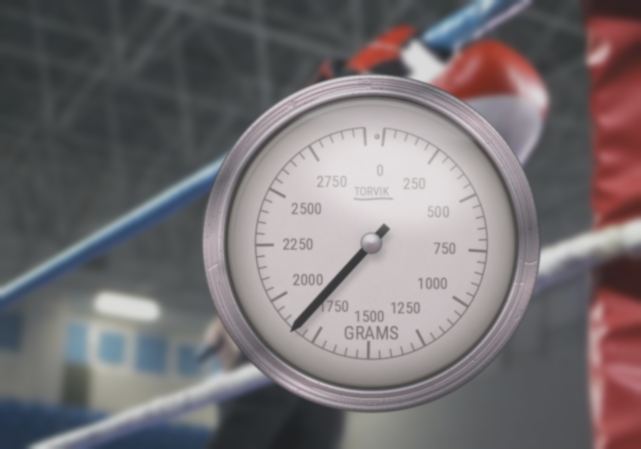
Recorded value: 1850 g
